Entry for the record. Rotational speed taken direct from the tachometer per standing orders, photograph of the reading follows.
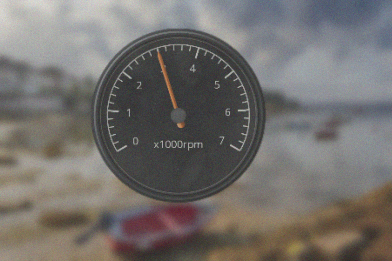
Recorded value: 3000 rpm
